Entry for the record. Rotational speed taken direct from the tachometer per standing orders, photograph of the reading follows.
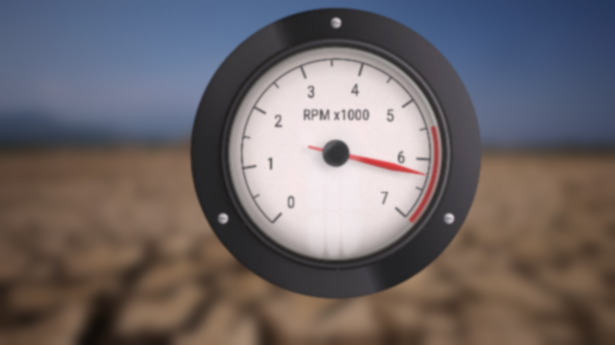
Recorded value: 6250 rpm
